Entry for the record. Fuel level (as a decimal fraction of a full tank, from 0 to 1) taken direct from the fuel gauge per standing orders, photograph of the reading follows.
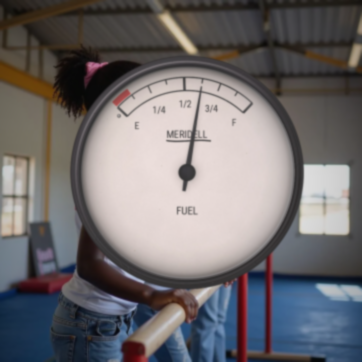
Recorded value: 0.625
